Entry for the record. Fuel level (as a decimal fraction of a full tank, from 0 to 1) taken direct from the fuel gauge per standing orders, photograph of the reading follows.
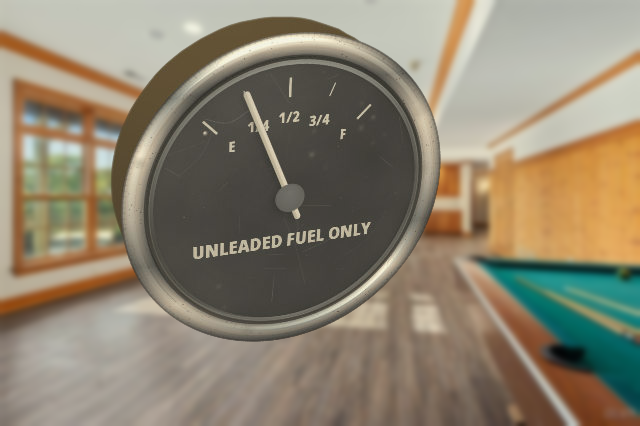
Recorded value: 0.25
